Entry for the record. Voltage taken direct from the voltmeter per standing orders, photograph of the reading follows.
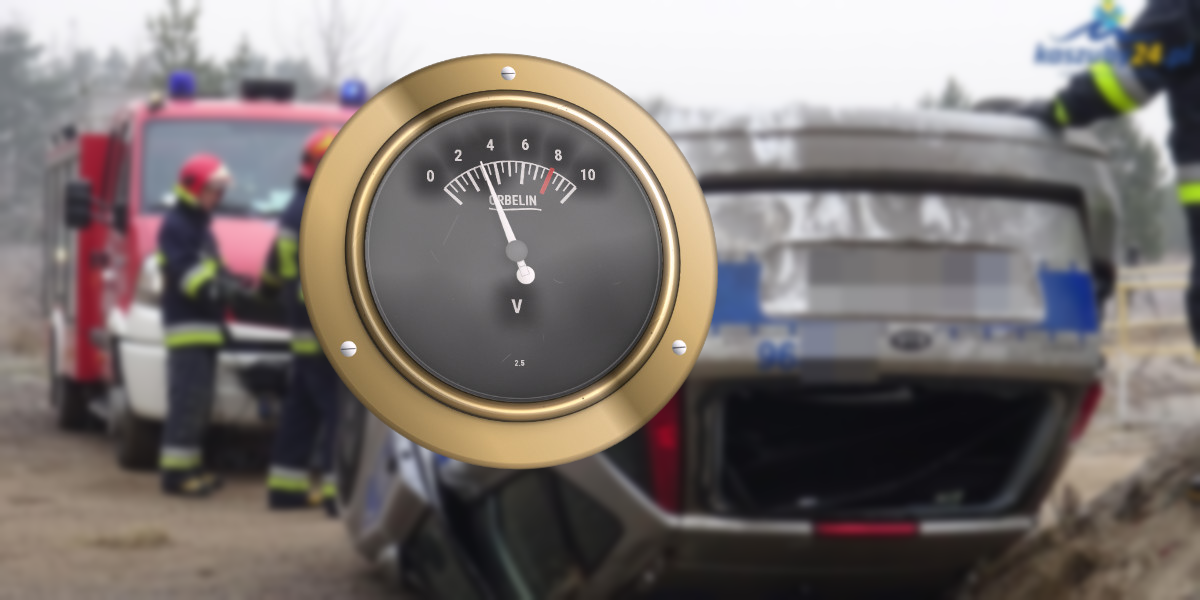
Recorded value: 3 V
